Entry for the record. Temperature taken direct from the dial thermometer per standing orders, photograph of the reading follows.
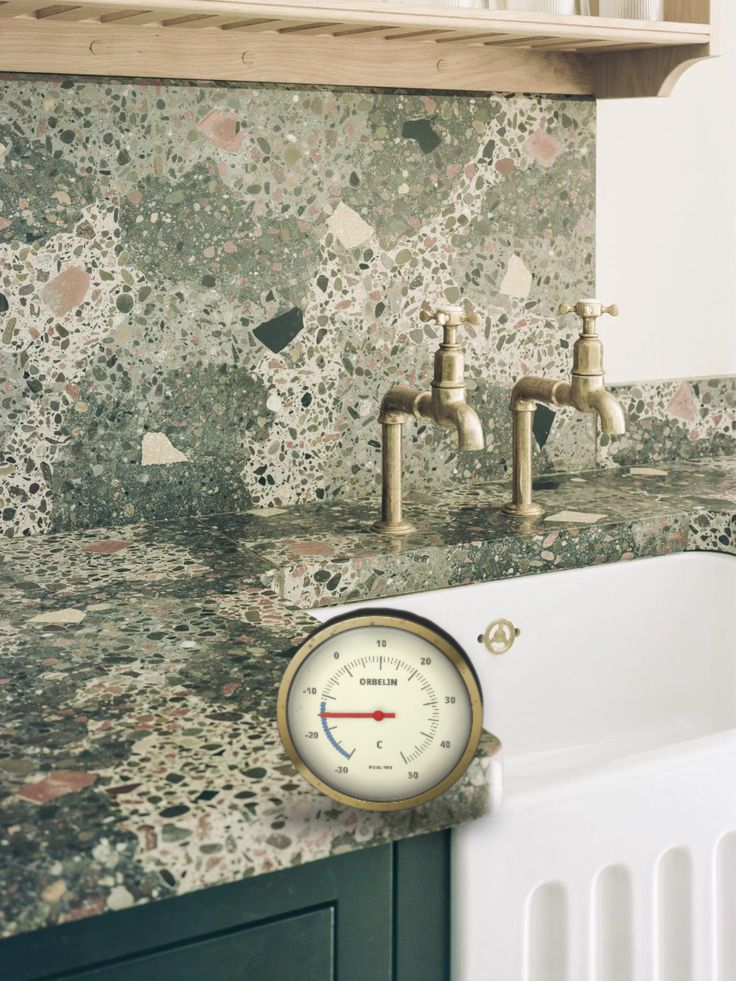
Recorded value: -15 °C
